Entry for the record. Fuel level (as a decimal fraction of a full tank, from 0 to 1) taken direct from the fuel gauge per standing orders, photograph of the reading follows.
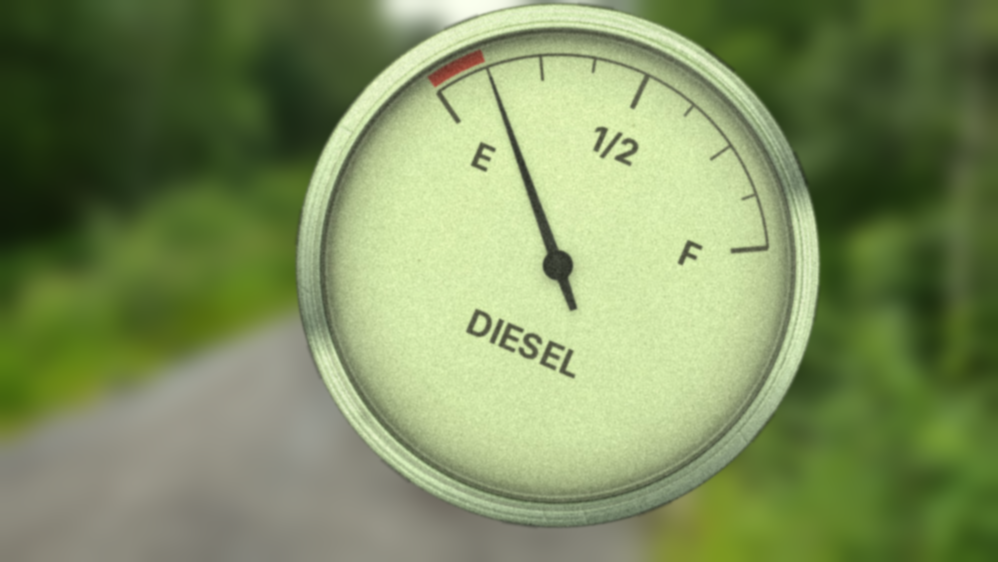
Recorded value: 0.125
